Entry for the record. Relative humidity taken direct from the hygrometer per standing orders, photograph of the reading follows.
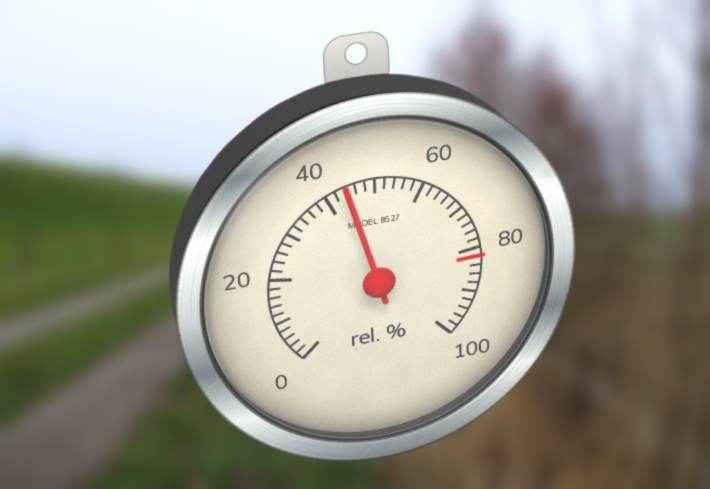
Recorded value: 44 %
